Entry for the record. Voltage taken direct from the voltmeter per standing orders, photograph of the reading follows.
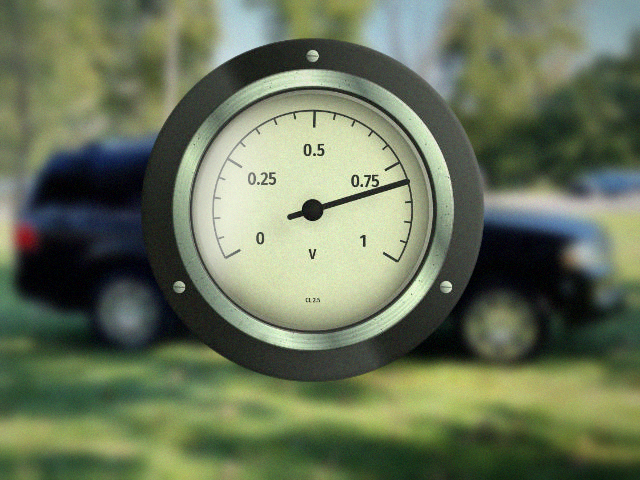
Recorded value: 0.8 V
